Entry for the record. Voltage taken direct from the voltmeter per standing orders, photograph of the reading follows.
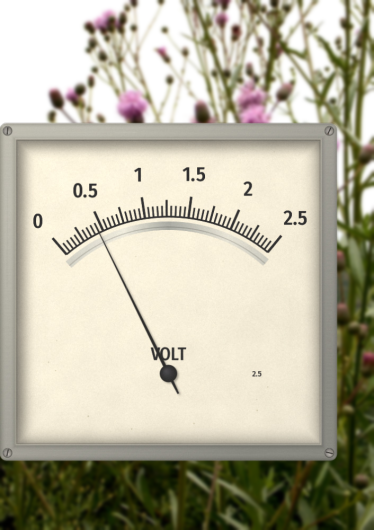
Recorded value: 0.45 V
